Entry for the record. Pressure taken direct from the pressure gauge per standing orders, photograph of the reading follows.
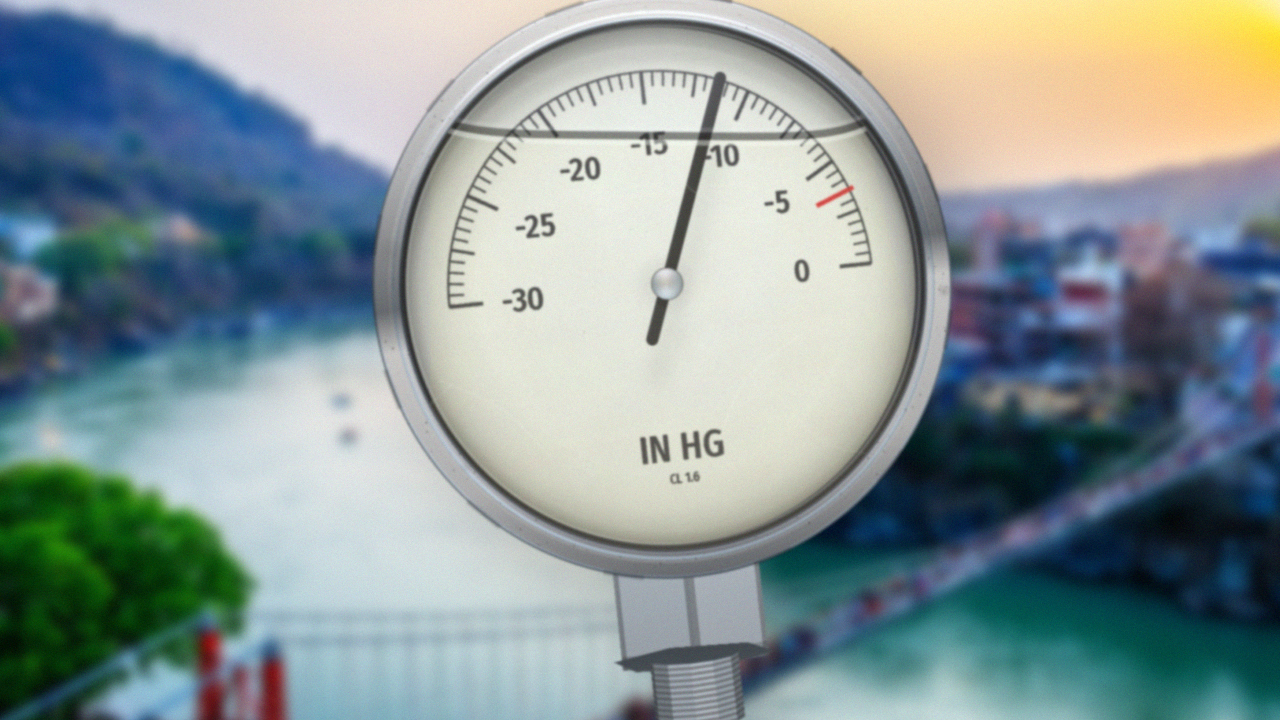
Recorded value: -11.5 inHg
